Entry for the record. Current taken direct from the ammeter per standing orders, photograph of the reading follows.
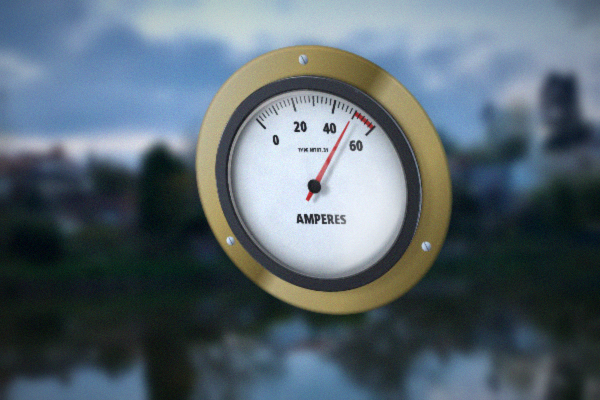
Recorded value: 50 A
